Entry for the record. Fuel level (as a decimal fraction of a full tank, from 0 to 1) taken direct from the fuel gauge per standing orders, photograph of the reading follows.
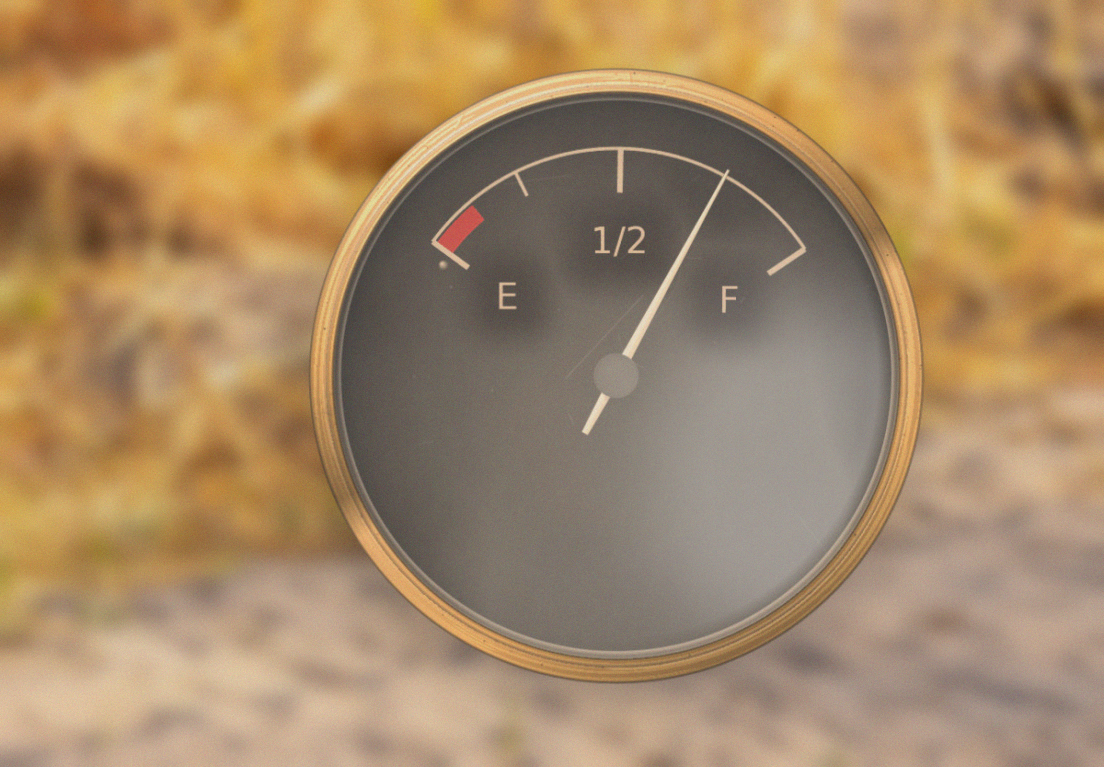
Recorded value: 0.75
